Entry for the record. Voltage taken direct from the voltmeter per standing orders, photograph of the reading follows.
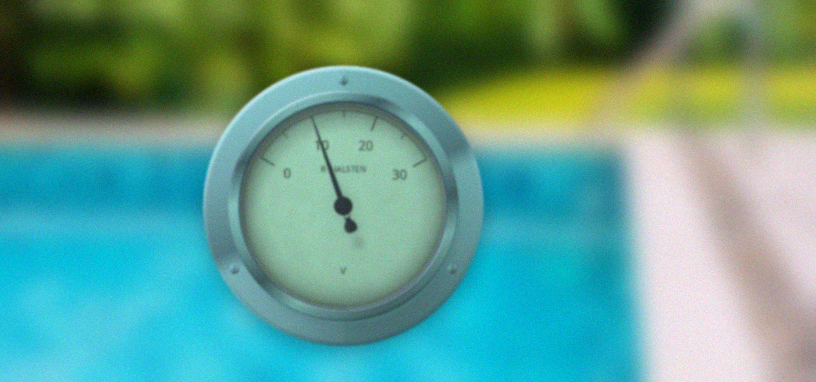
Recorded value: 10 V
